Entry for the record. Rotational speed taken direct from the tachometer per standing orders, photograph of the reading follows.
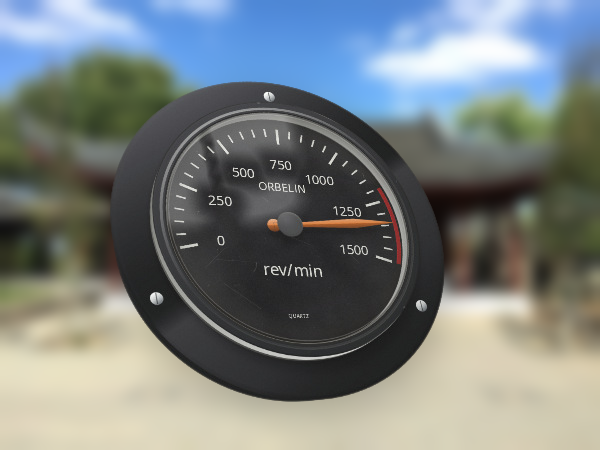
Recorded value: 1350 rpm
